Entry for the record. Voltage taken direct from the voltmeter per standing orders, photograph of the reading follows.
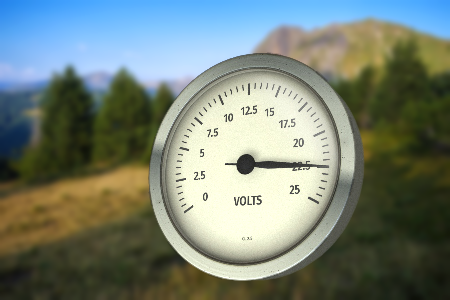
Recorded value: 22.5 V
